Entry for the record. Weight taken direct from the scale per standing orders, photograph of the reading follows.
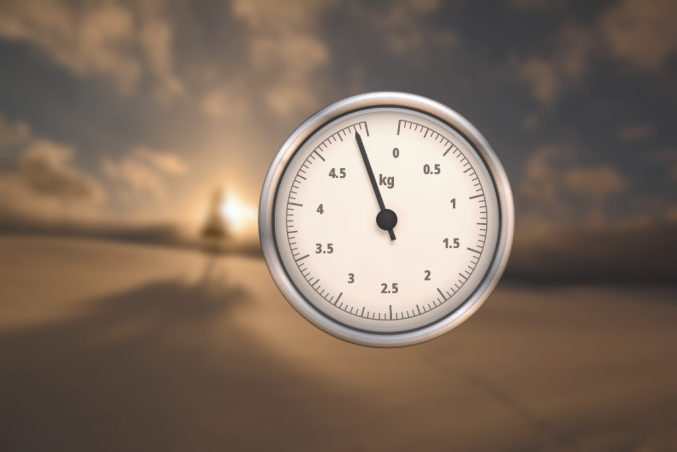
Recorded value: 4.9 kg
